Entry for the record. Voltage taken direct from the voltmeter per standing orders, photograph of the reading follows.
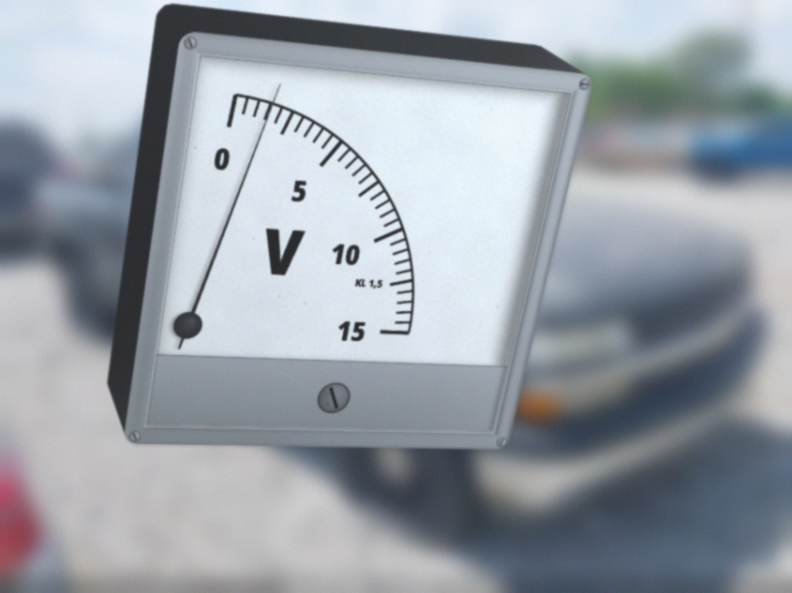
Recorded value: 1.5 V
